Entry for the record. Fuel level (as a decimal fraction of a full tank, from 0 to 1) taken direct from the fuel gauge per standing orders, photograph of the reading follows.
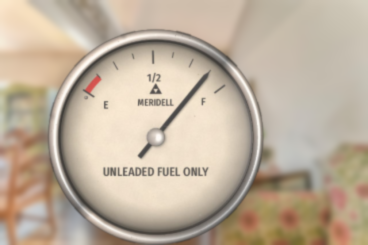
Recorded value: 0.875
